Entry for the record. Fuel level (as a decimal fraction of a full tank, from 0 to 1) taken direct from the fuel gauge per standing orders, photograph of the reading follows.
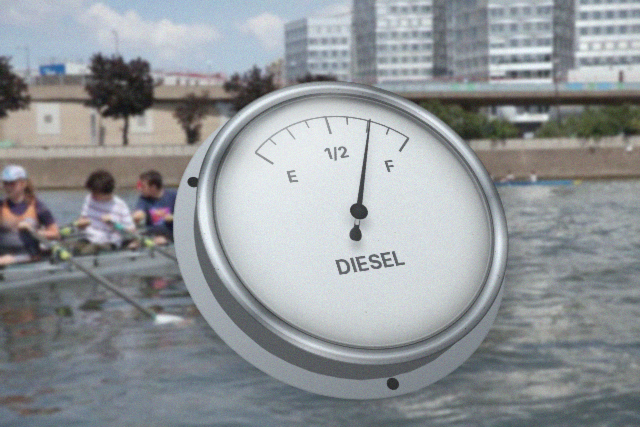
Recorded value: 0.75
